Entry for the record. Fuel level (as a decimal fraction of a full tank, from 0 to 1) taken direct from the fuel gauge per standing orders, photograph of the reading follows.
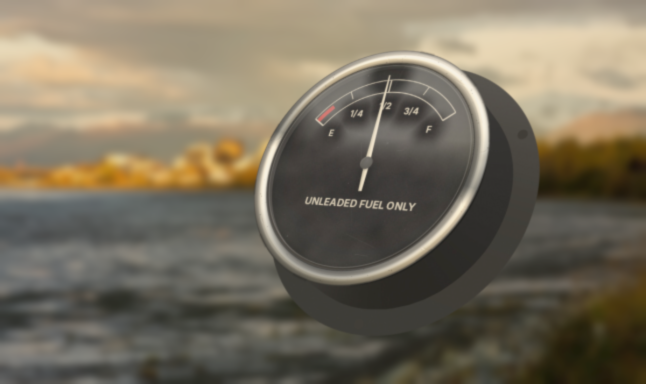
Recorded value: 0.5
